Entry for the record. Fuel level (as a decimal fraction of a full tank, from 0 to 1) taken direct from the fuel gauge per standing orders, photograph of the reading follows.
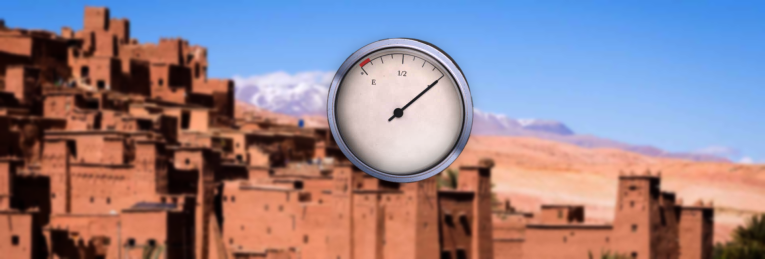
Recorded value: 1
